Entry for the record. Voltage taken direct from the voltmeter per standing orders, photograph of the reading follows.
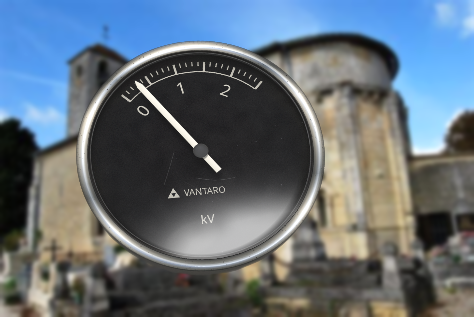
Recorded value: 0.3 kV
